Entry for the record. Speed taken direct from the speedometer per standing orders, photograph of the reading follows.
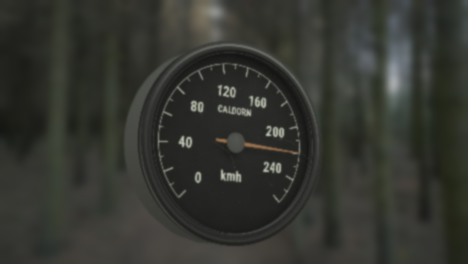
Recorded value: 220 km/h
